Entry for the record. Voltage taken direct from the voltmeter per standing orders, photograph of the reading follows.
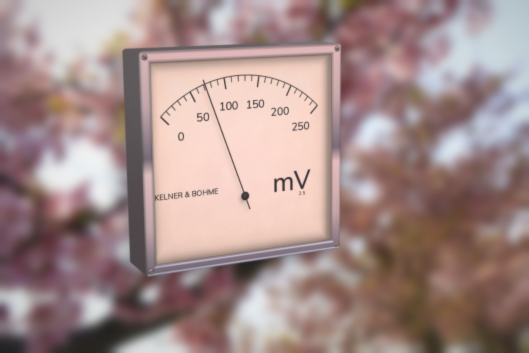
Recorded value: 70 mV
